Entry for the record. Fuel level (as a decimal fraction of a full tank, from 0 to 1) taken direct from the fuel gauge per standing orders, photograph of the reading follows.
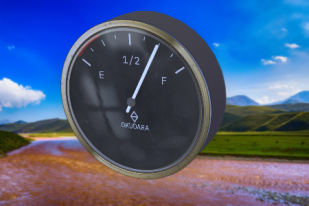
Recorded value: 0.75
